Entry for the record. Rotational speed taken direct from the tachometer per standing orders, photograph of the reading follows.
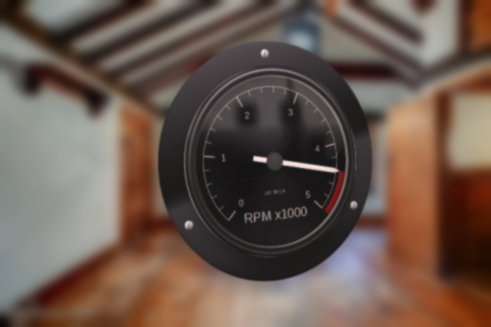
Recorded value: 4400 rpm
